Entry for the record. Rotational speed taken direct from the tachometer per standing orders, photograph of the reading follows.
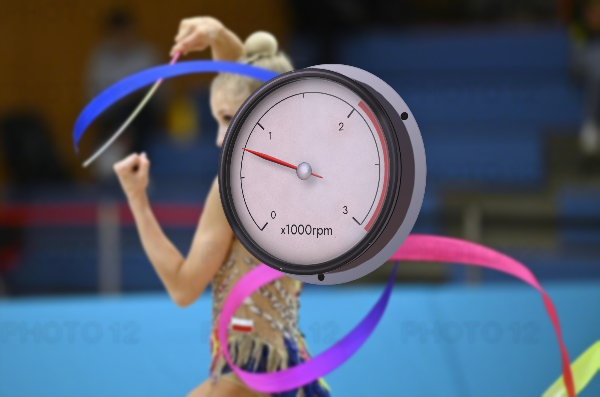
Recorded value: 750 rpm
